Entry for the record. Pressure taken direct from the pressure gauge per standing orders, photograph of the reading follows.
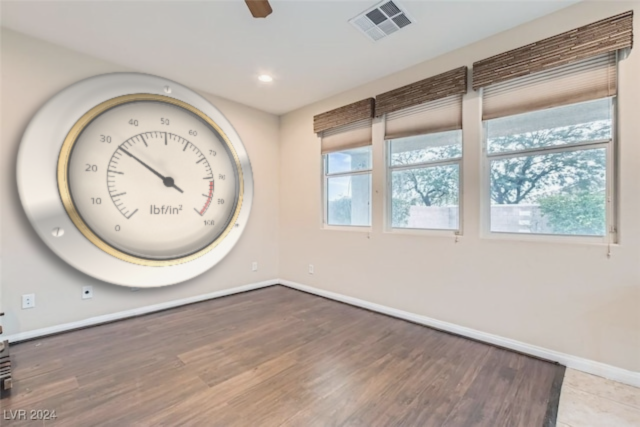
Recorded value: 30 psi
